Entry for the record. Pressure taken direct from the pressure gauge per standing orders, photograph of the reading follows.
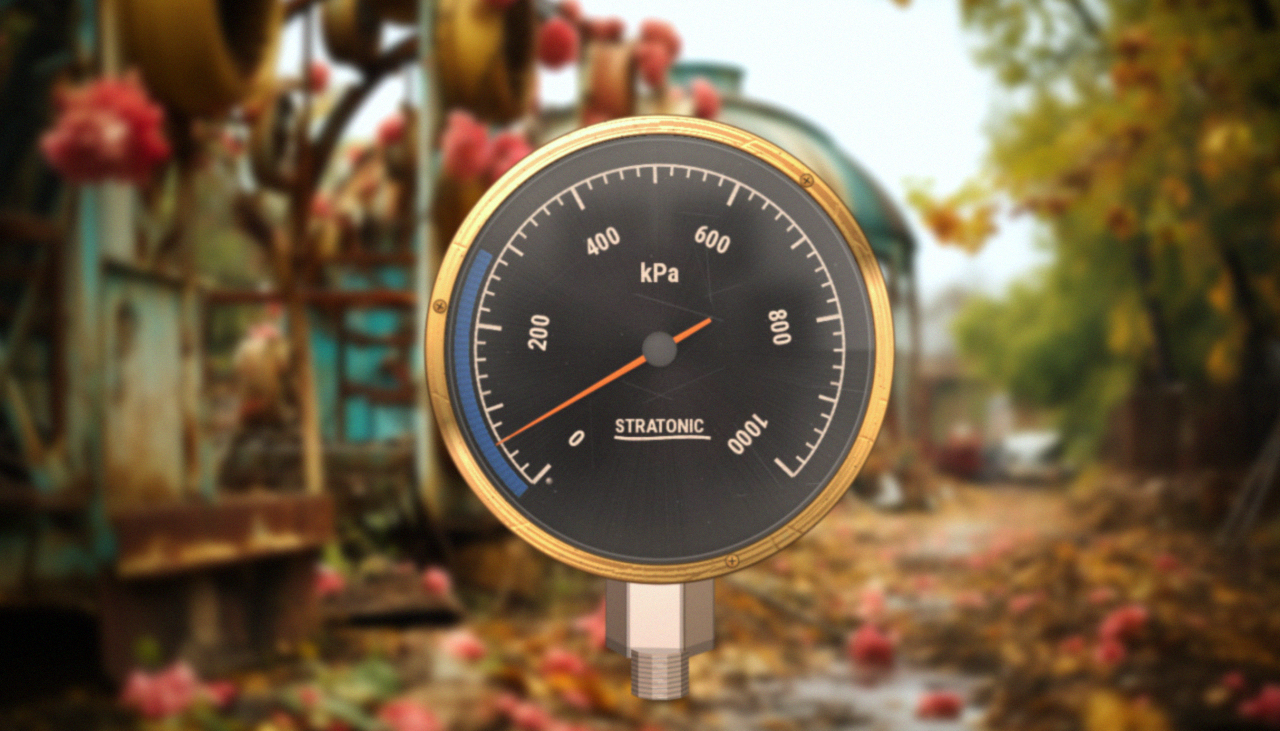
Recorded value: 60 kPa
